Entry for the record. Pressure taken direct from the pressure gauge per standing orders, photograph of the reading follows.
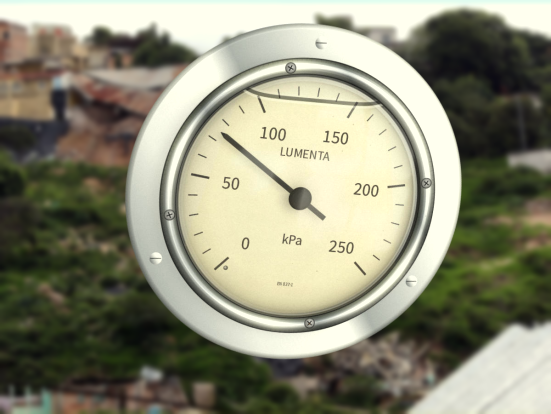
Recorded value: 75 kPa
